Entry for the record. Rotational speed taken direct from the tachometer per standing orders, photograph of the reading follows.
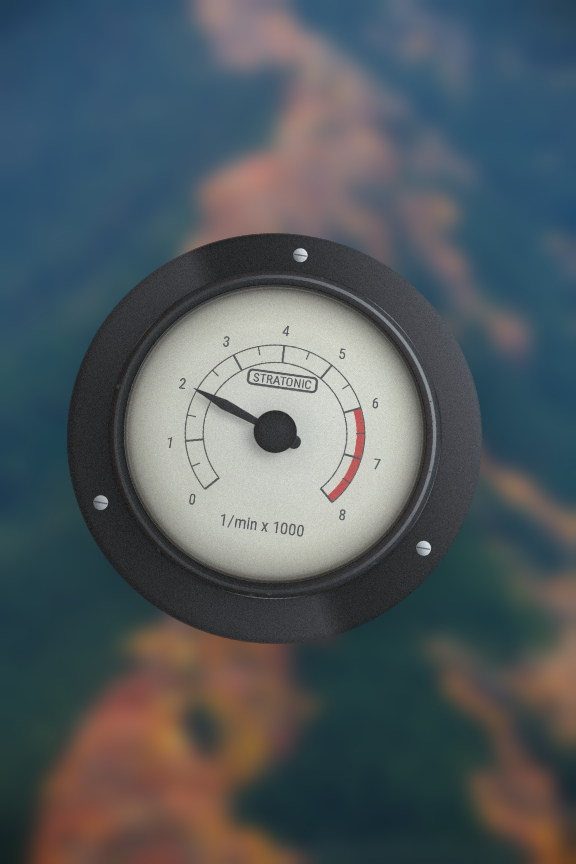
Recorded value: 2000 rpm
